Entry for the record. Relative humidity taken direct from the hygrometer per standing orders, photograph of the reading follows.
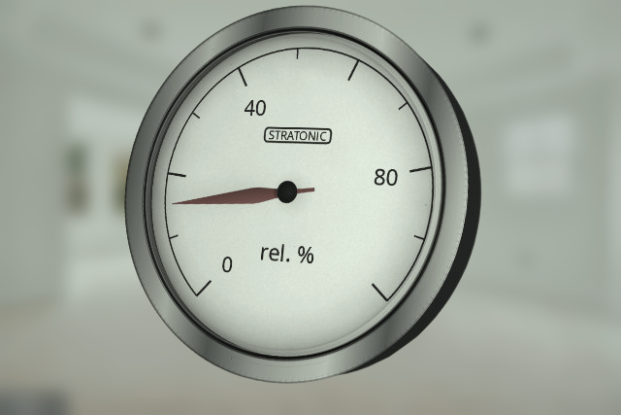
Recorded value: 15 %
